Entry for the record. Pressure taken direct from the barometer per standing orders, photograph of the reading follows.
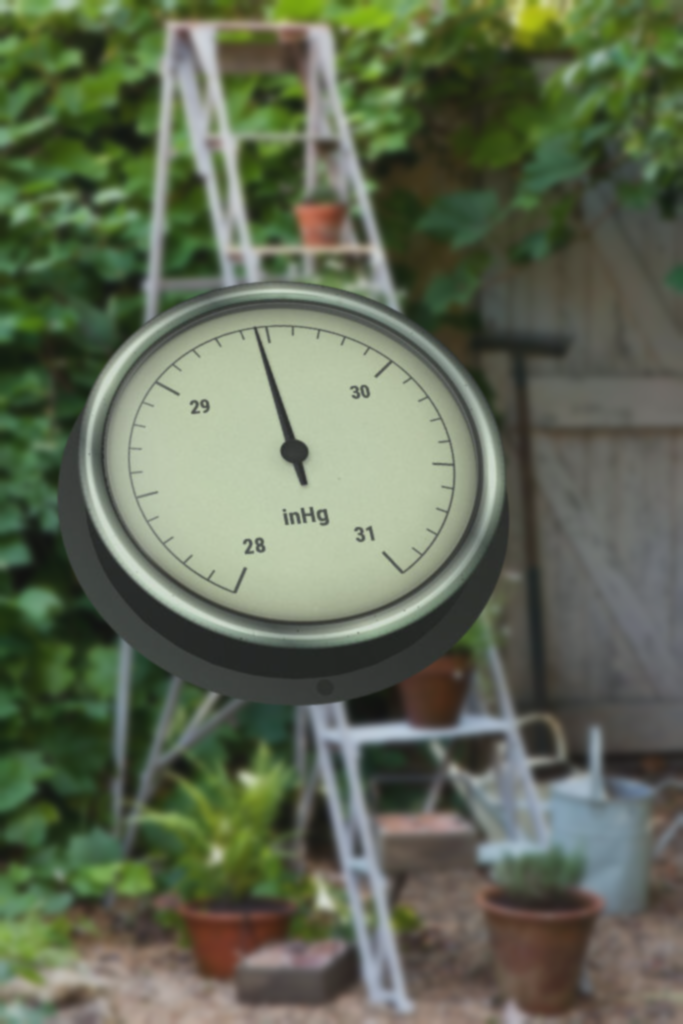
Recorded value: 29.45 inHg
